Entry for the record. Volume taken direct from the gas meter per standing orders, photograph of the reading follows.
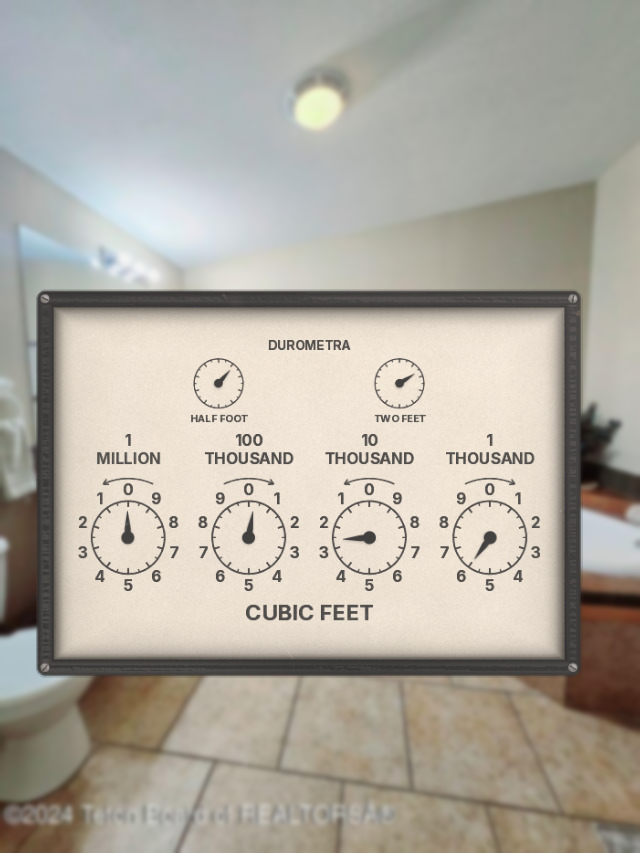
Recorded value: 2600 ft³
